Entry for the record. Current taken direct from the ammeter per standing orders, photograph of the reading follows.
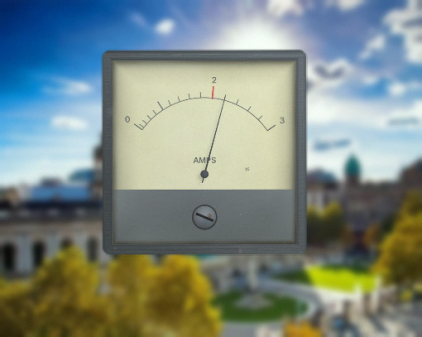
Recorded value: 2.2 A
